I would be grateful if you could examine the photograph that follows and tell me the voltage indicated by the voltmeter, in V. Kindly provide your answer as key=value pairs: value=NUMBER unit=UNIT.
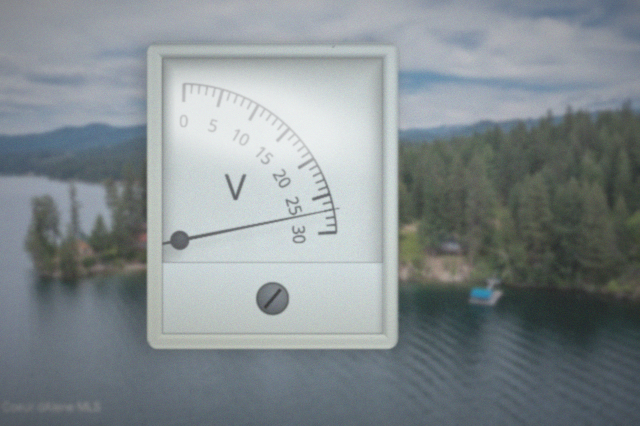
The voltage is value=27 unit=V
